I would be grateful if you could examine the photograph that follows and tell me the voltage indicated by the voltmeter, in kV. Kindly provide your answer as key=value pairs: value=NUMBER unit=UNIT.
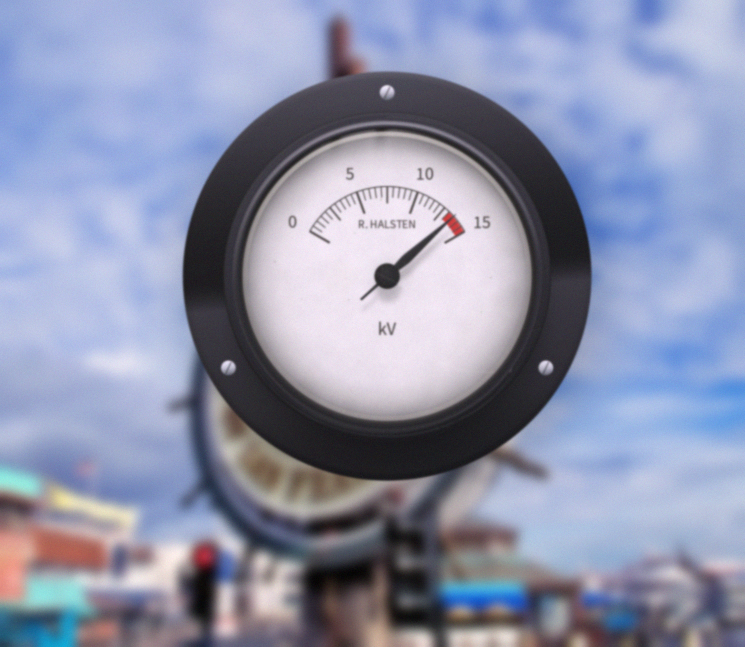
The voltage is value=13.5 unit=kV
